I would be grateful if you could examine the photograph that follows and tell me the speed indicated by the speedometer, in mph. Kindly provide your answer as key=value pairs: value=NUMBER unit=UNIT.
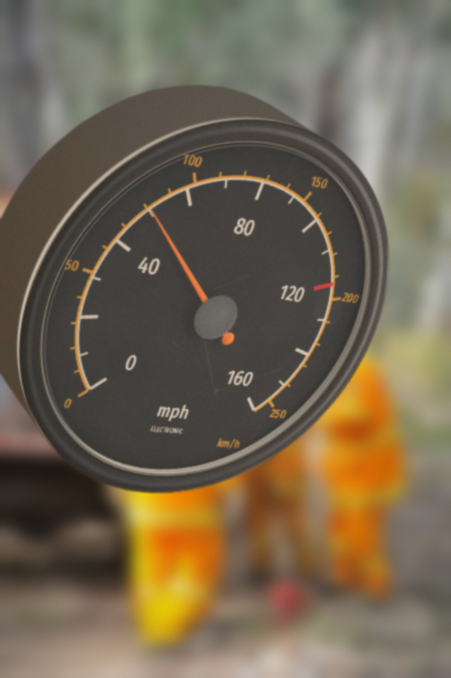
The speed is value=50 unit=mph
